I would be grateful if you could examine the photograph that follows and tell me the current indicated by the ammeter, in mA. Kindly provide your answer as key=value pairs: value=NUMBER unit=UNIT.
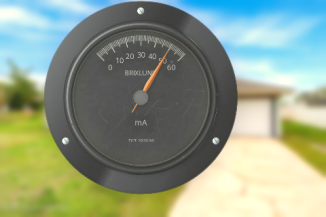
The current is value=50 unit=mA
